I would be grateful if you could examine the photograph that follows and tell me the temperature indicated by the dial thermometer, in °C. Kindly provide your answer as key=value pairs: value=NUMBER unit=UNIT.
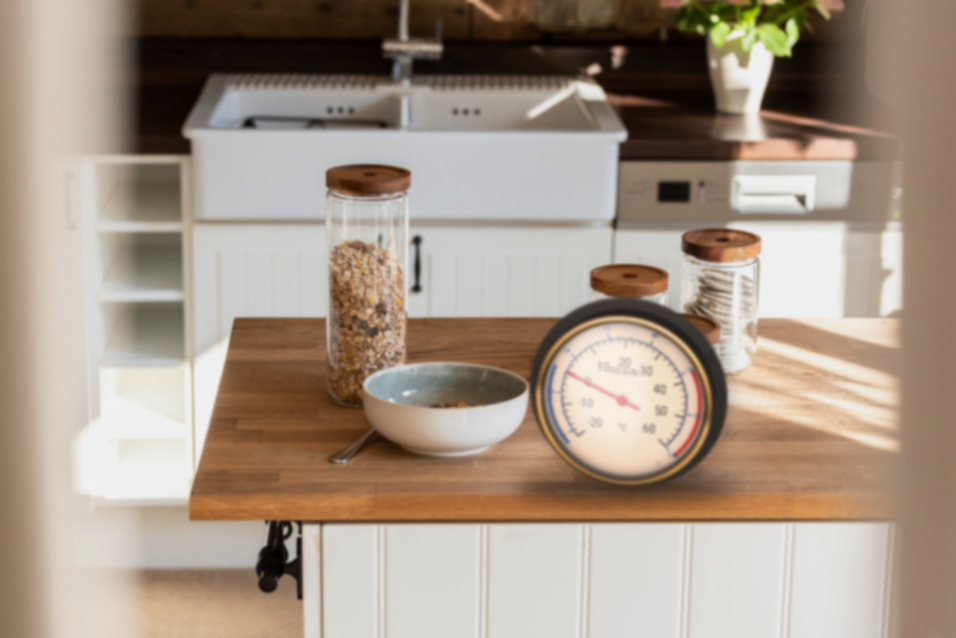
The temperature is value=0 unit=°C
